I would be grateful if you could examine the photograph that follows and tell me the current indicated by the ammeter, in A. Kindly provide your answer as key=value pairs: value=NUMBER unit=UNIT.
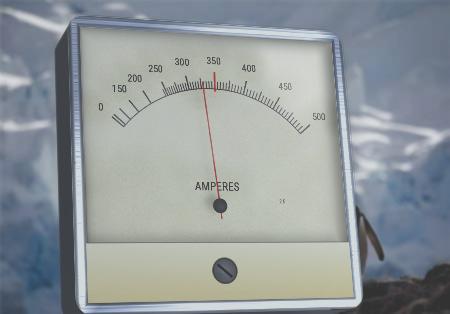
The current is value=325 unit=A
